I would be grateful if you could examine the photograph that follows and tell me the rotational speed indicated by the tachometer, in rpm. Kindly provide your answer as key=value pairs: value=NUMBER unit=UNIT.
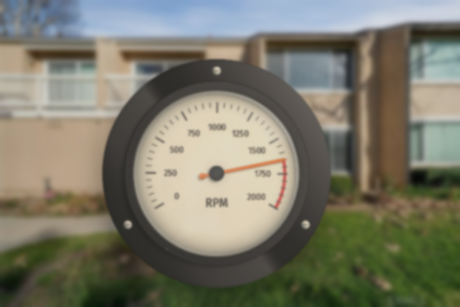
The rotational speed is value=1650 unit=rpm
